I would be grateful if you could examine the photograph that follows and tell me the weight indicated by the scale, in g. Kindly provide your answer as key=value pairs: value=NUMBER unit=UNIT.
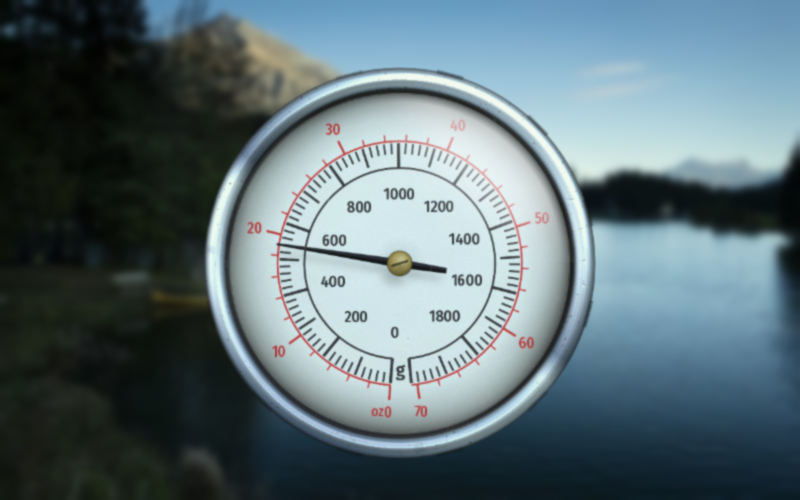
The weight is value=540 unit=g
